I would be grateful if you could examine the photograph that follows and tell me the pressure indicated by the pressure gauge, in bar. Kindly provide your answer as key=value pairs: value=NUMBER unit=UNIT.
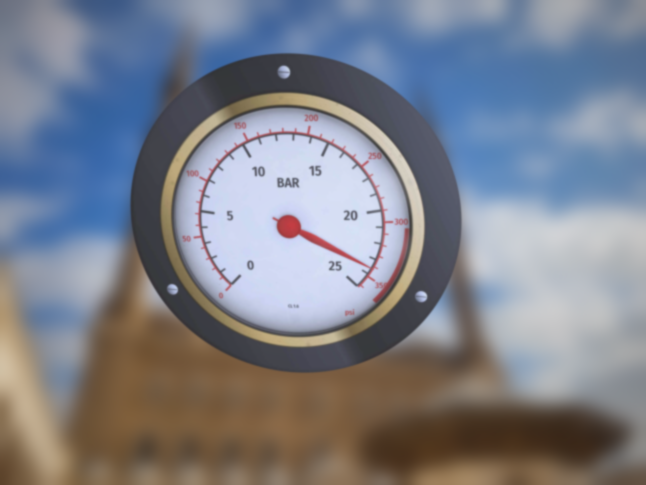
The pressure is value=23.5 unit=bar
